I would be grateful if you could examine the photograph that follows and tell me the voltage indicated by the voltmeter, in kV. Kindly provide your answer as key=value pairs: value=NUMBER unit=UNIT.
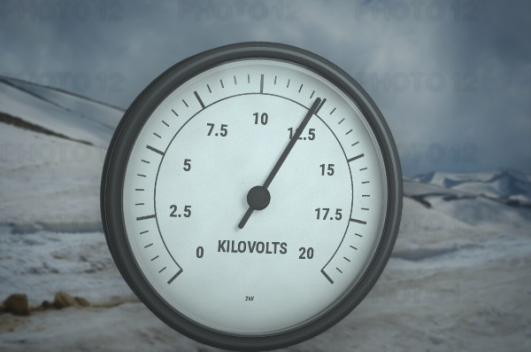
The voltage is value=12.25 unit=kV
